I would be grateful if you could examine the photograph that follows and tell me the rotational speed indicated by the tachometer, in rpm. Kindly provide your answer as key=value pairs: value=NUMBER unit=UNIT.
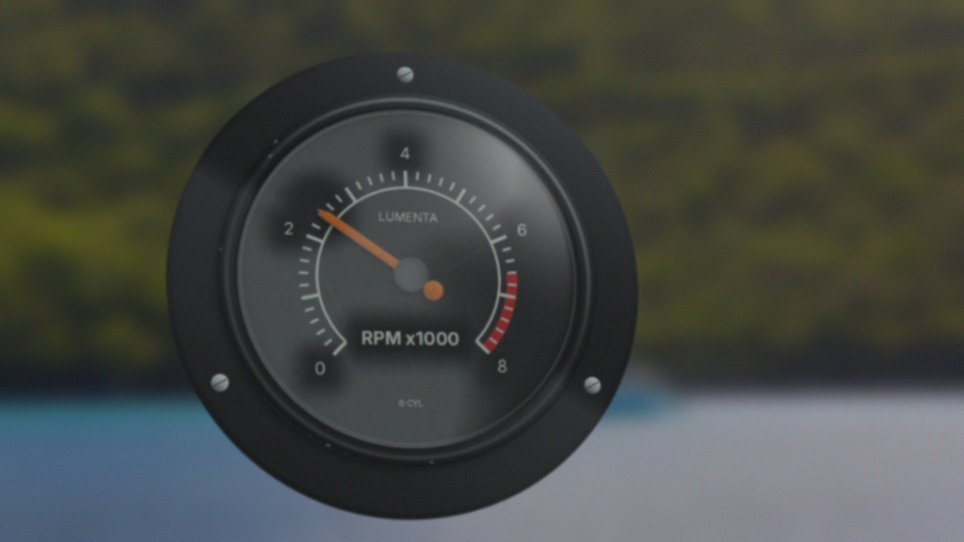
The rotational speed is value=2400 unit=rpm
